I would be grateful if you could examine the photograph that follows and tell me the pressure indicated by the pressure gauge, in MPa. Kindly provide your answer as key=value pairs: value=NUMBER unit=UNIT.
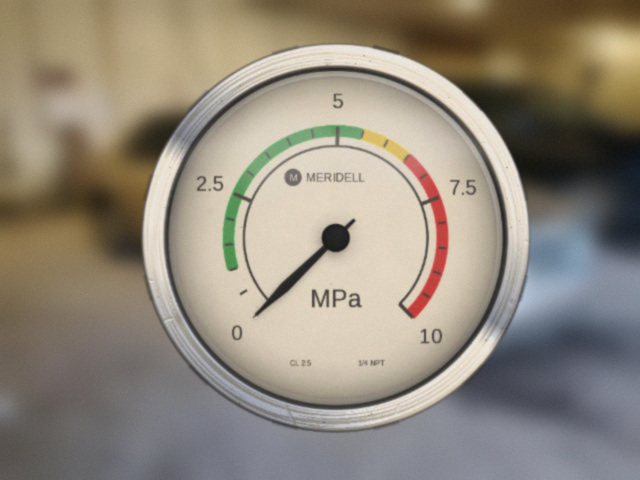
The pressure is value=0 unit=MPa
